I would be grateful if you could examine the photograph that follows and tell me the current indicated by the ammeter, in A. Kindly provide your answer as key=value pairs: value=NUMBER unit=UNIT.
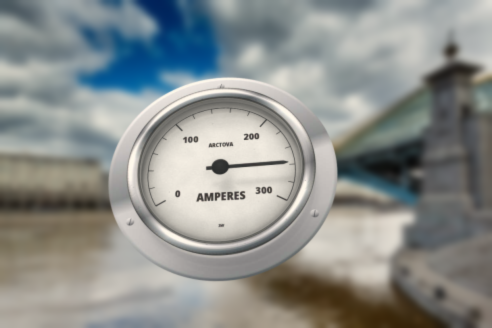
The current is value=260 unit=A
